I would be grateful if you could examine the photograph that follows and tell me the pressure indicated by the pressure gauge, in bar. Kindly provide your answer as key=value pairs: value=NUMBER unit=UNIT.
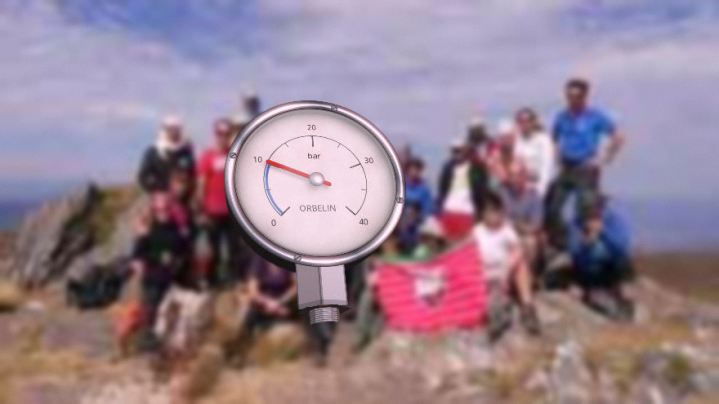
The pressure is value=10 unit=bar
